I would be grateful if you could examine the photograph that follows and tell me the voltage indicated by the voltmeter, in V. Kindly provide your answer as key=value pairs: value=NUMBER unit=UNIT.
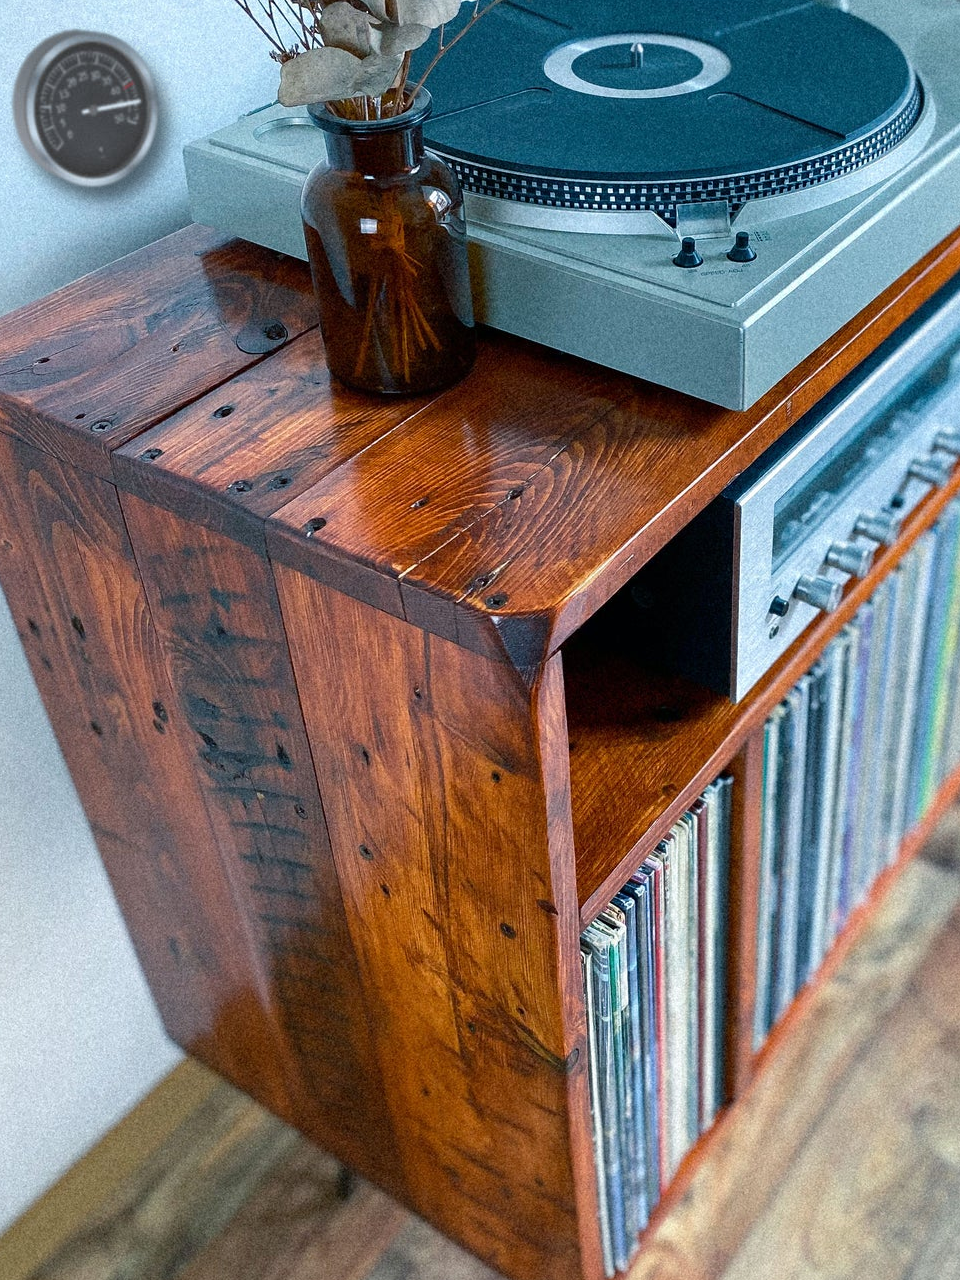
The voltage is value=45 unit=V
